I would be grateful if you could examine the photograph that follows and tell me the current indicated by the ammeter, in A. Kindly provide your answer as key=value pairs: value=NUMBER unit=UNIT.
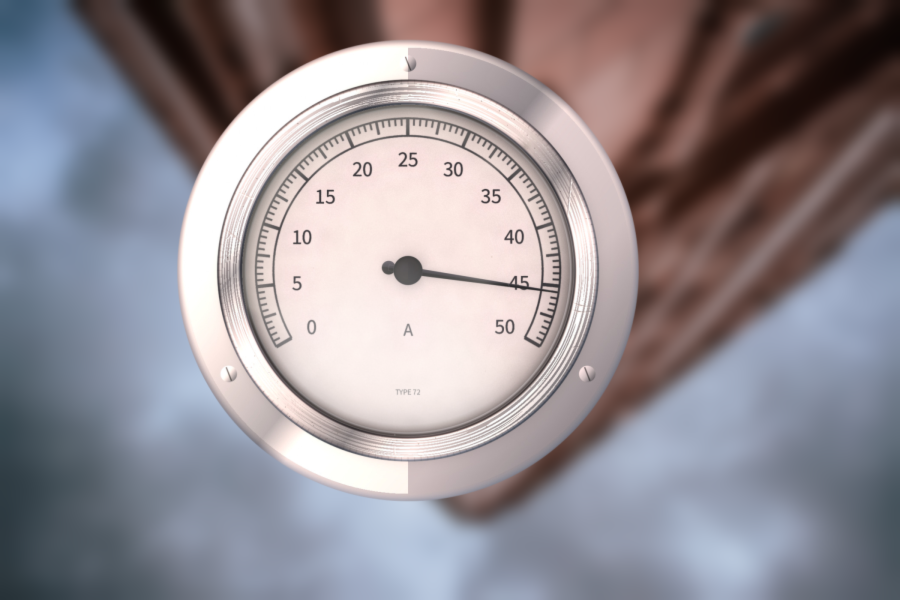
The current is value=45.5 unit=A
